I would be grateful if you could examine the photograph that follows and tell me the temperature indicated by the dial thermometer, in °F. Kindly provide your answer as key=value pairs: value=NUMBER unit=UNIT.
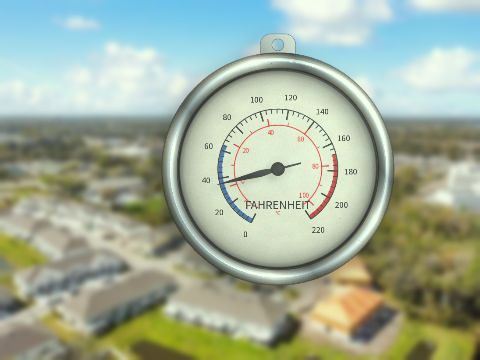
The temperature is value=36 unit=°F
